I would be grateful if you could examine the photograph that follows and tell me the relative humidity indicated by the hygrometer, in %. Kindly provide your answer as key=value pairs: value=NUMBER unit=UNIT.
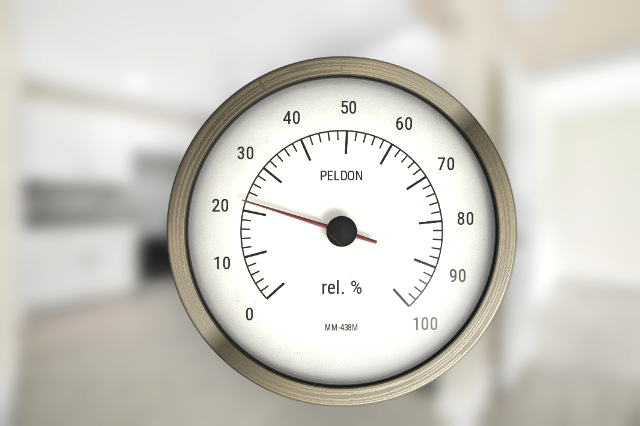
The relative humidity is value=22 unit=%
